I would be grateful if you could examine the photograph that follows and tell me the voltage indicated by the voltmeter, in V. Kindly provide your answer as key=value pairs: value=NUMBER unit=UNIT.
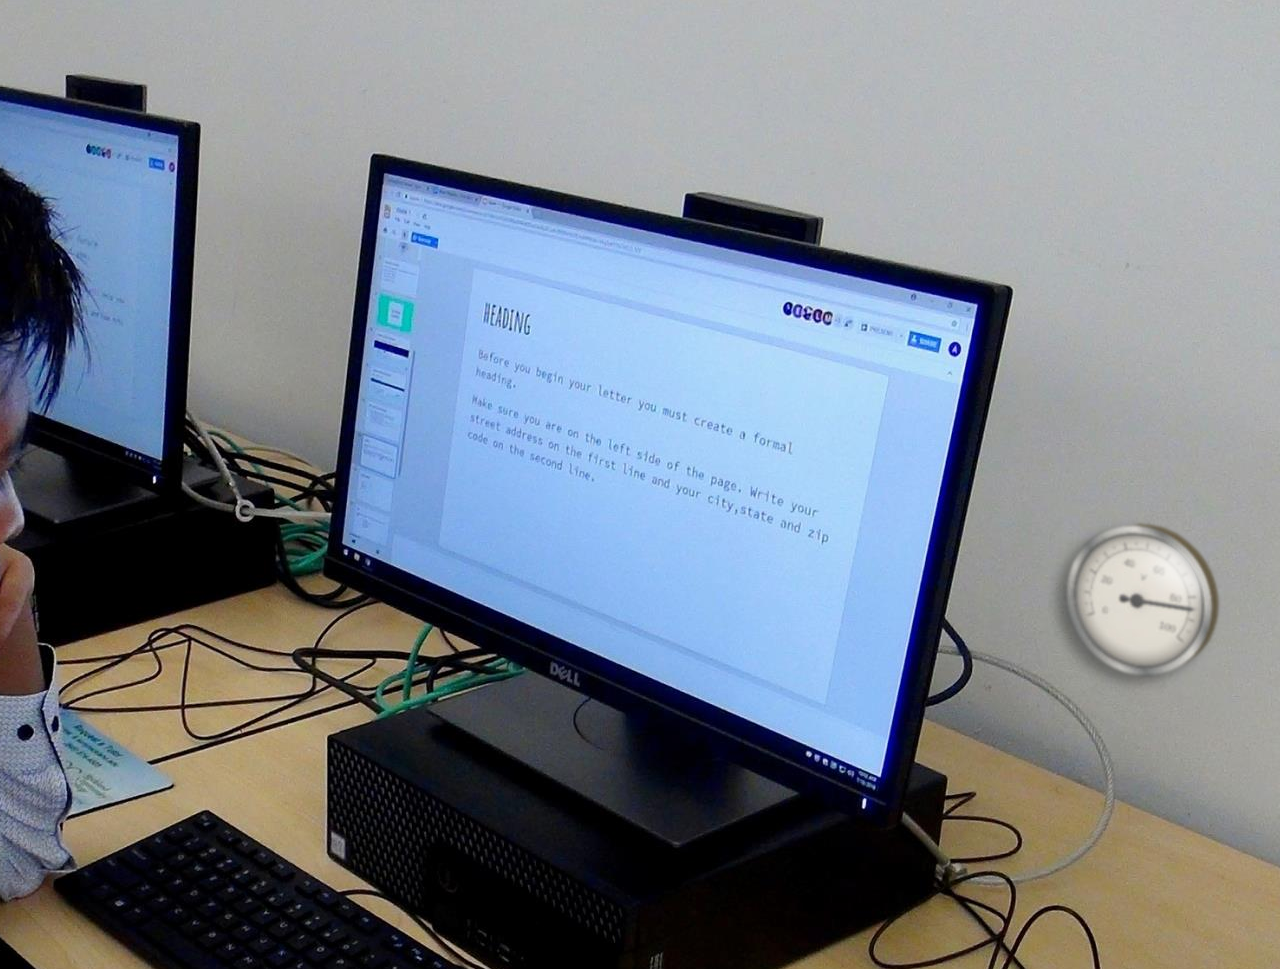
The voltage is value=85 unit=V
